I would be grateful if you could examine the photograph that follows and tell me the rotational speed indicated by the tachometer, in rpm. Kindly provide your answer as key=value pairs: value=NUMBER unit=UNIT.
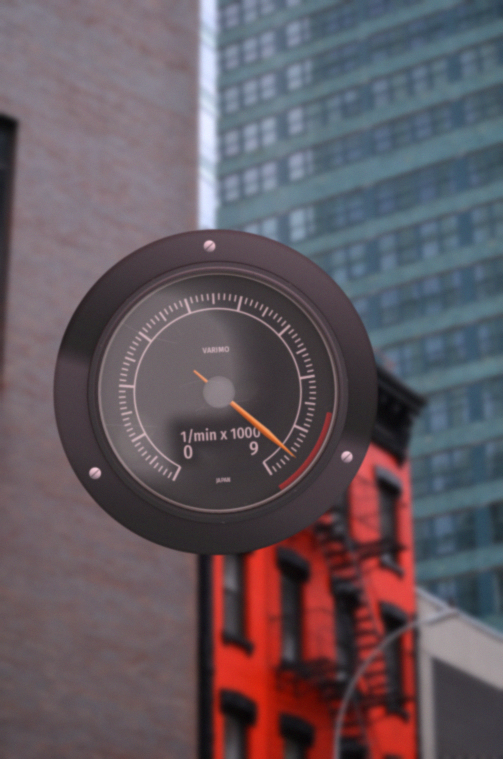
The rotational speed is value=8500 unit=rpm
